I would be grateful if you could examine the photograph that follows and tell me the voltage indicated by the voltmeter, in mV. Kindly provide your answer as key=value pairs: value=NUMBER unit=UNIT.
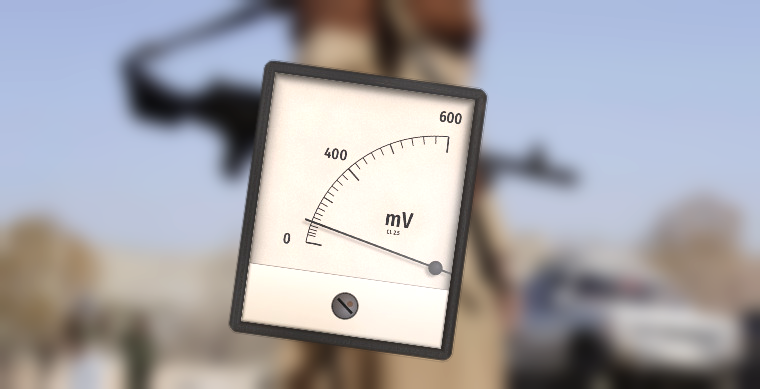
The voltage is value=200 unit=mV
